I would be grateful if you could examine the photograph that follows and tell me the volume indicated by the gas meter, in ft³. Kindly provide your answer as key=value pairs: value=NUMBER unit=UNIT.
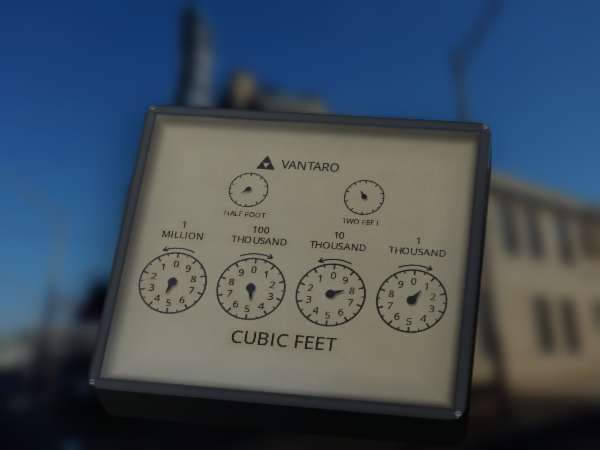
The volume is value=448100 unit=ft³
